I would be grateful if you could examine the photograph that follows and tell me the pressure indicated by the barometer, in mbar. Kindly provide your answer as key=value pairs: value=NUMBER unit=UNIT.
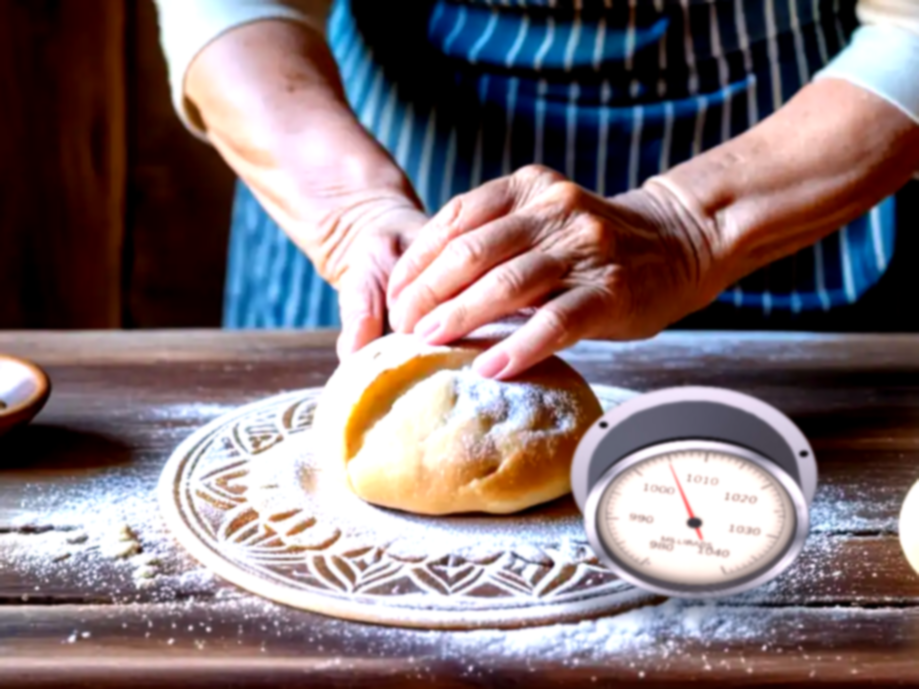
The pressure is value=1005 unit=mbar
